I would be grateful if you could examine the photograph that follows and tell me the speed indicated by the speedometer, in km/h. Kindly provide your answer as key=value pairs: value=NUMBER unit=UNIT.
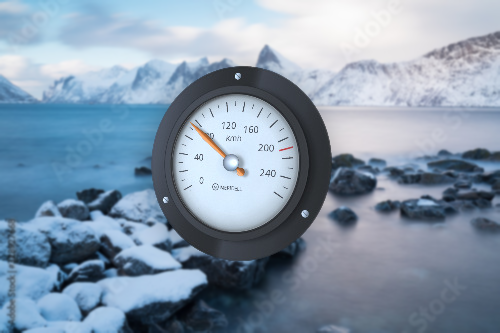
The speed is value=75 unit=km/h
